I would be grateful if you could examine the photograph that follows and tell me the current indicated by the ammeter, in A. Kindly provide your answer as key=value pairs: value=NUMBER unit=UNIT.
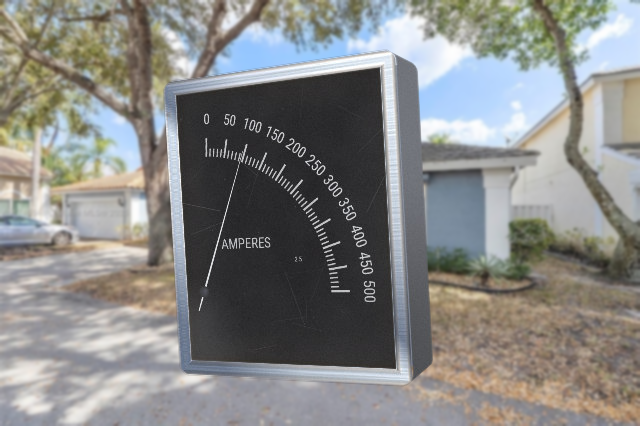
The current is value=100 unit=A
